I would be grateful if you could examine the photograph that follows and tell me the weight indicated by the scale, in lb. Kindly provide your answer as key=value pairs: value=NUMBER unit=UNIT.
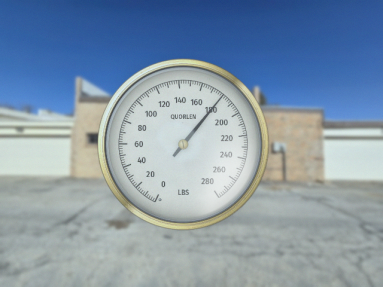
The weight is value=180 unit=lb
